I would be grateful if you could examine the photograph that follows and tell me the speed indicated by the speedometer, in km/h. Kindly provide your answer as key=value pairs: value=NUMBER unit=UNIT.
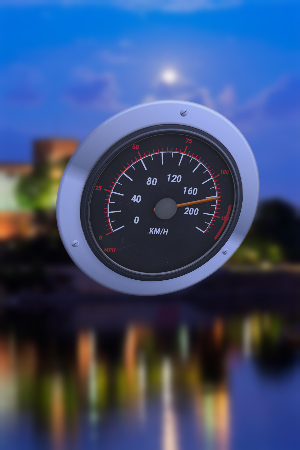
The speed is value=180 unit=km/h
